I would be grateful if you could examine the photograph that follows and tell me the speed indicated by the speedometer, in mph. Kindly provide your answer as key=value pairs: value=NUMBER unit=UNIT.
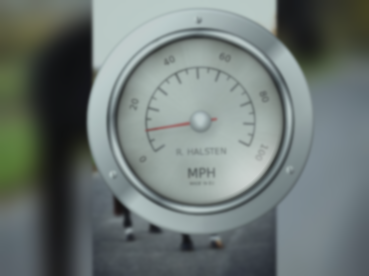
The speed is value=10 unit=mph
